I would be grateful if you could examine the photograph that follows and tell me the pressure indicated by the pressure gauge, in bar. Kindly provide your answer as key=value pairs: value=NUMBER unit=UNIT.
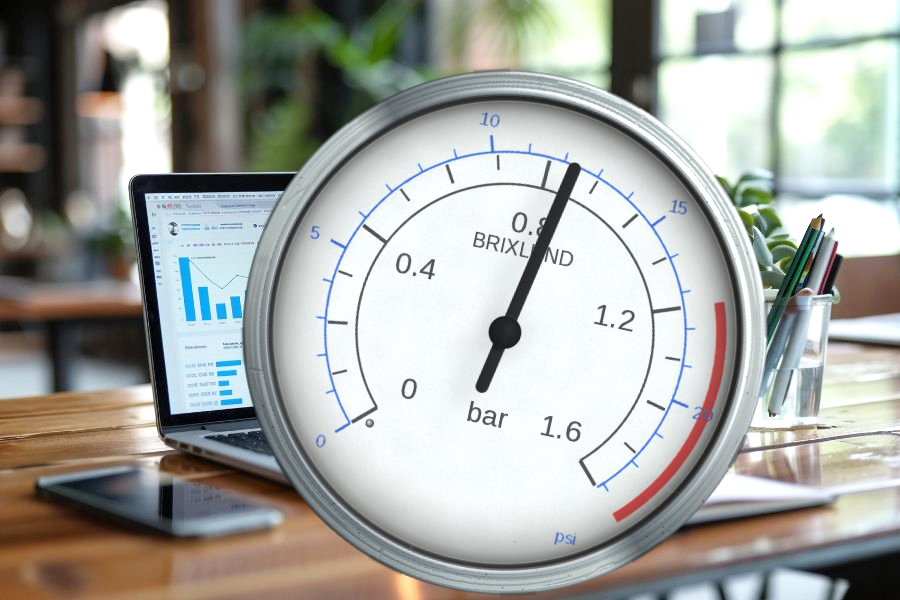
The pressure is value=0.85 unit=bar
